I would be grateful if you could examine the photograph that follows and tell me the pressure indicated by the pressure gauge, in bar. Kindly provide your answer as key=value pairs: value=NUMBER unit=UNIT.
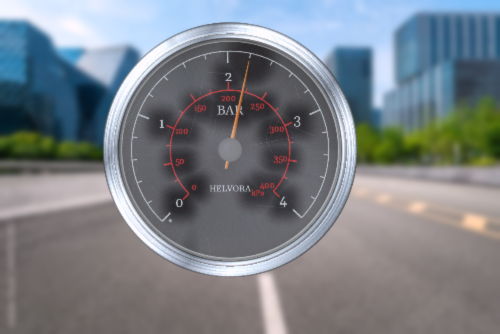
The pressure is value=2.2 unit=bar
